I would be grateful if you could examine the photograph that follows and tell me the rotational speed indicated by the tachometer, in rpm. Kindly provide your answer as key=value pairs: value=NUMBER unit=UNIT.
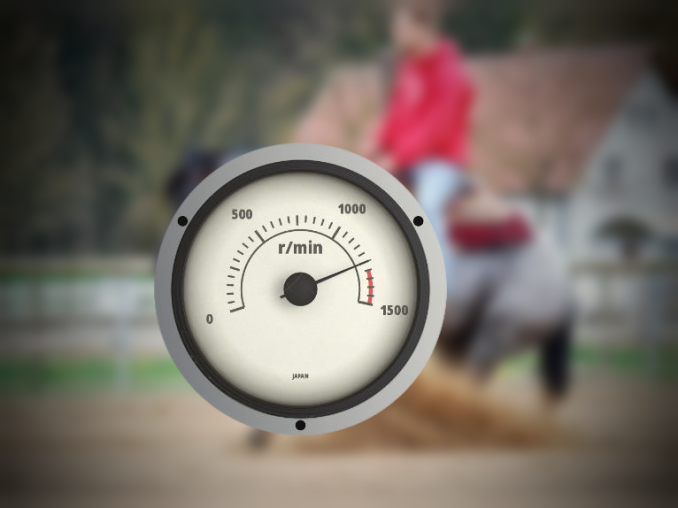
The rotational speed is value=1250 unit=rpm
